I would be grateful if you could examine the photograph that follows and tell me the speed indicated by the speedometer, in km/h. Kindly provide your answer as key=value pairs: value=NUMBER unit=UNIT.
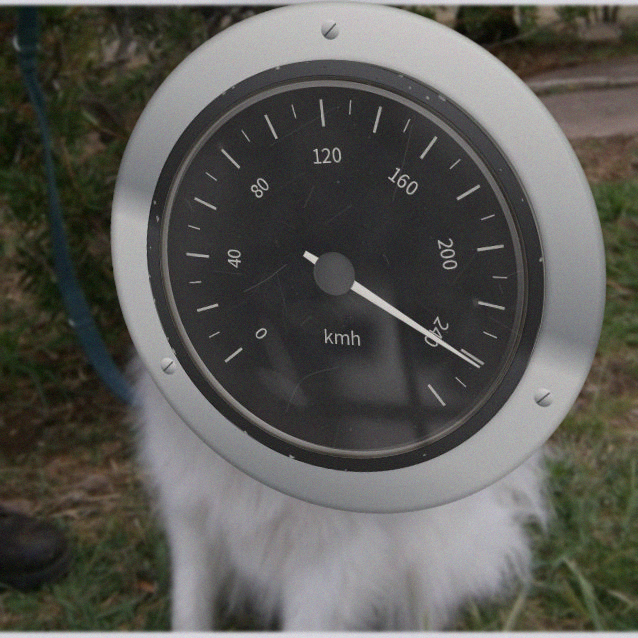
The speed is value=240 unit=km/h
